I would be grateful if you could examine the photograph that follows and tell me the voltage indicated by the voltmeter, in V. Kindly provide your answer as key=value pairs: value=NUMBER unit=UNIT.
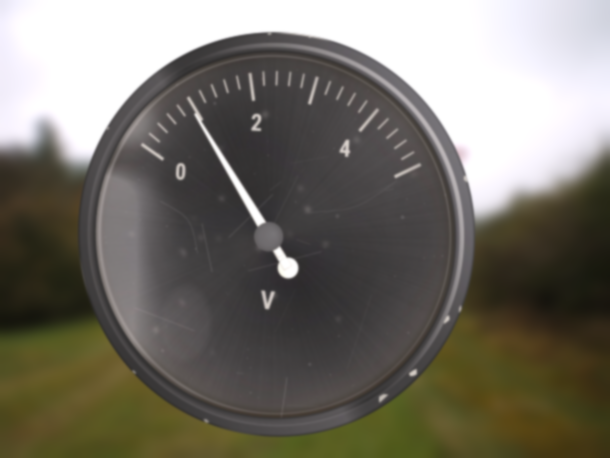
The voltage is value=1 unit=V
